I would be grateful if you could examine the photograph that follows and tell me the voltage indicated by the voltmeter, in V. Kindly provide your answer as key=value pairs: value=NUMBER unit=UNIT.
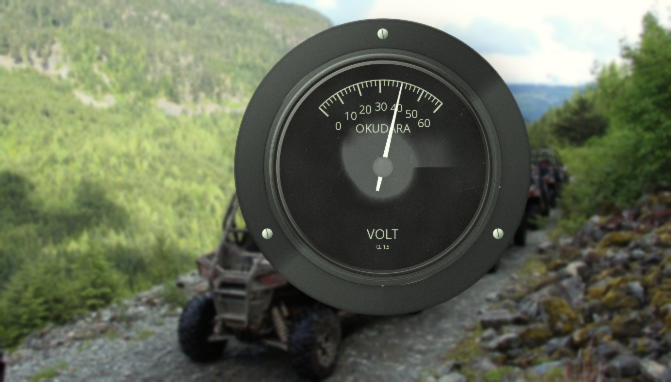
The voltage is value=40 unit=V
